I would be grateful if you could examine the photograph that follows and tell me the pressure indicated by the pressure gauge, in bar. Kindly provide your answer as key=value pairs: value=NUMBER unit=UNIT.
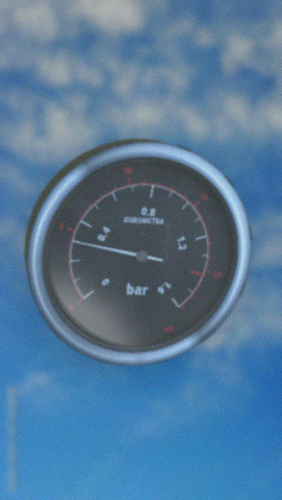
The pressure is value=0.3 unit=bar
